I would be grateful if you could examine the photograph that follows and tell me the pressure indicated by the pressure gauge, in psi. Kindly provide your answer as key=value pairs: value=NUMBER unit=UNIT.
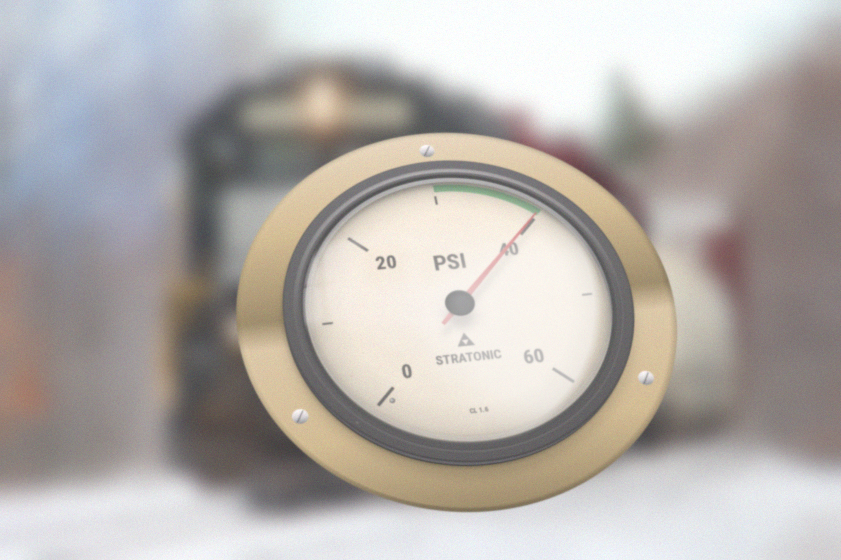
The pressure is value=40 unit=psi
